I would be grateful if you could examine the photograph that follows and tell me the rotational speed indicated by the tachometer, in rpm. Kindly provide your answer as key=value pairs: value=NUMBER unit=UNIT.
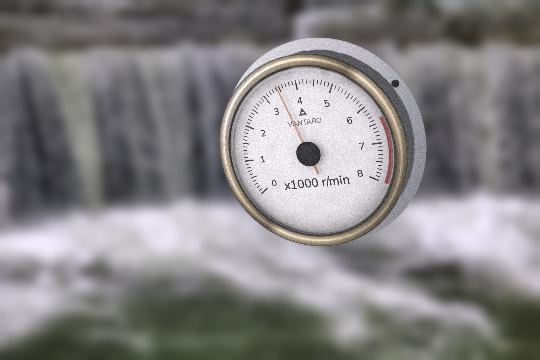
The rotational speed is value=3500 unit=rpm
